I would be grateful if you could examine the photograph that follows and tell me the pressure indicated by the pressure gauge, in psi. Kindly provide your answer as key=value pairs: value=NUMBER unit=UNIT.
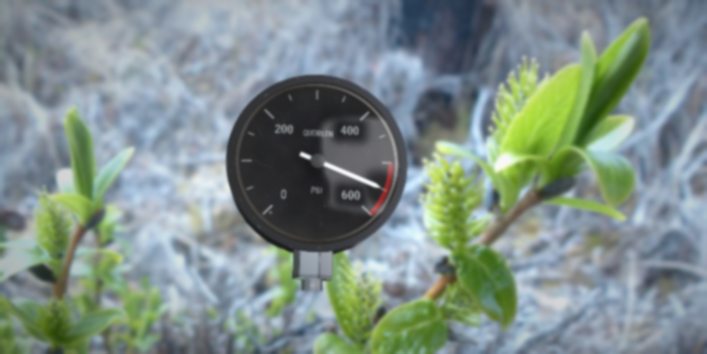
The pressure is value=550 unit=psi
